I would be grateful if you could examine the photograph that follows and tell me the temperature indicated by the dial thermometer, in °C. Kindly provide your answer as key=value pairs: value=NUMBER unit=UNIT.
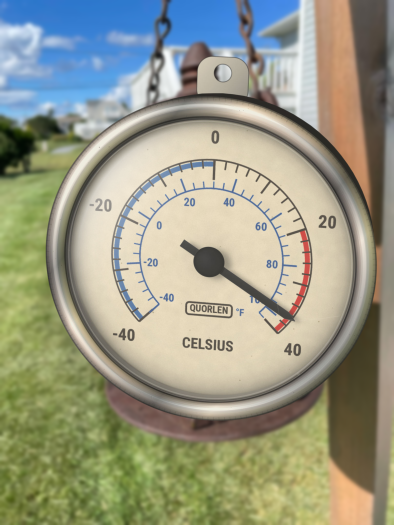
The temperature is value=36 unit=°C
